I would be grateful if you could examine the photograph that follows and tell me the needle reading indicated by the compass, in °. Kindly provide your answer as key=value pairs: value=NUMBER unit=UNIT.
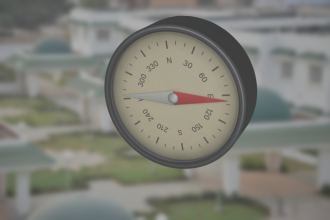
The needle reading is value=95 unit=°
